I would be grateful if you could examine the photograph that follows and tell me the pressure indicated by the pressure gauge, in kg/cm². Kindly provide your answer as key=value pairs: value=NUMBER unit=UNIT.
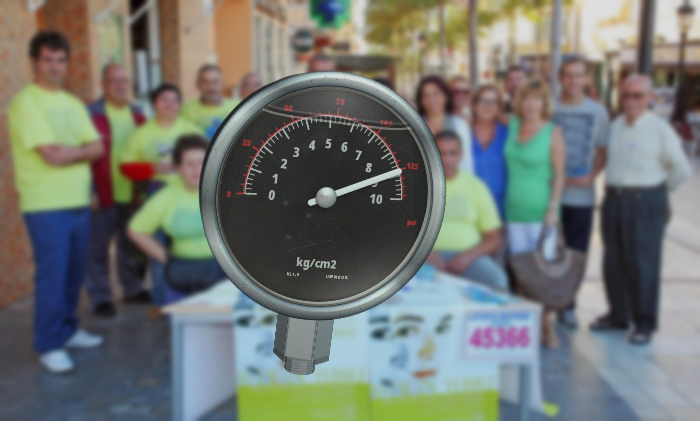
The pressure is value=8.8 unit=kg/cm²
